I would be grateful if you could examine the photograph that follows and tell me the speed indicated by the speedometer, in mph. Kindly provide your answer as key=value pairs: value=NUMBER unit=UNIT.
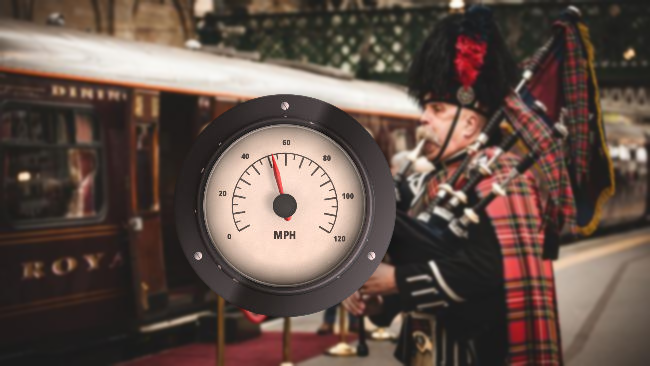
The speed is value=52.5 unit=mph
